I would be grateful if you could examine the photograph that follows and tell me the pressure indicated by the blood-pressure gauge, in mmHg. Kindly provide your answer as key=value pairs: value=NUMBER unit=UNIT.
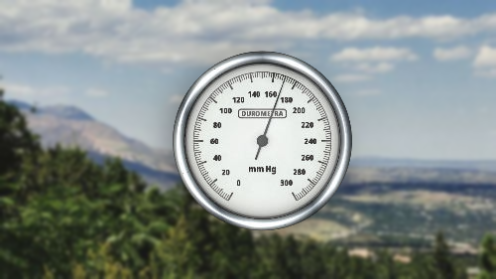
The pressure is value=170 unit=mmHg
